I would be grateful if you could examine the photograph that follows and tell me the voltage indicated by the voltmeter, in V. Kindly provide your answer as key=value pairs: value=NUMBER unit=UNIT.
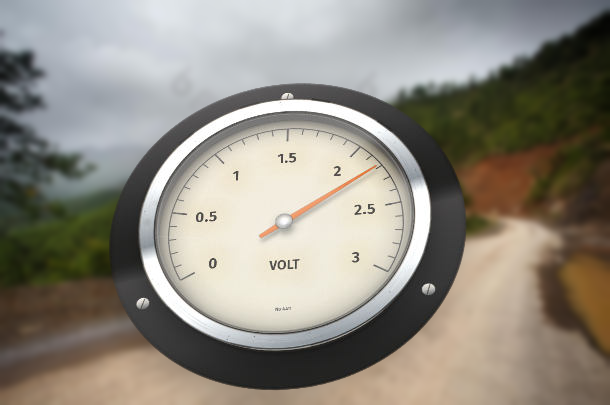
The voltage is value=2.2 unit=V
